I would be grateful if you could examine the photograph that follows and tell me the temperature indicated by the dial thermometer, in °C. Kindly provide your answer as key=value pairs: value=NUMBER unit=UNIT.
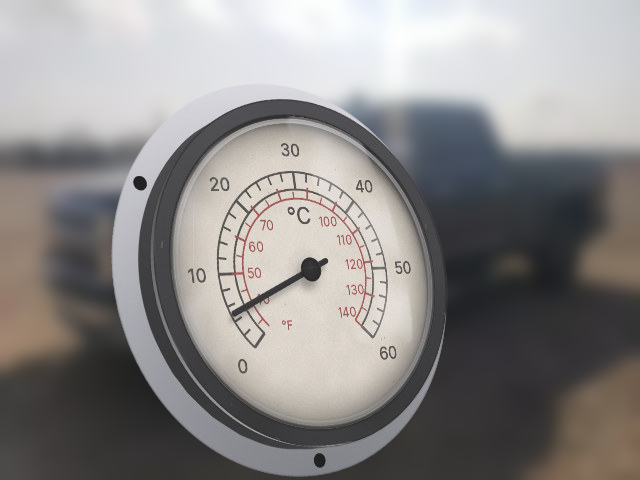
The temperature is value=5 unit=°C
